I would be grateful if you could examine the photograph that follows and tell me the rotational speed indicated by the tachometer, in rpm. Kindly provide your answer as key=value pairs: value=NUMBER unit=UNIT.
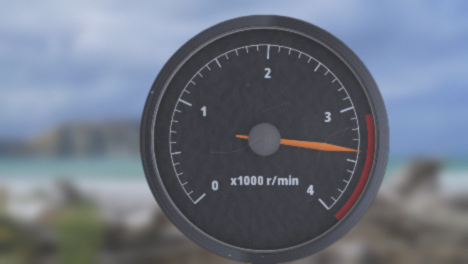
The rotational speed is value=3400 unit=rpm
